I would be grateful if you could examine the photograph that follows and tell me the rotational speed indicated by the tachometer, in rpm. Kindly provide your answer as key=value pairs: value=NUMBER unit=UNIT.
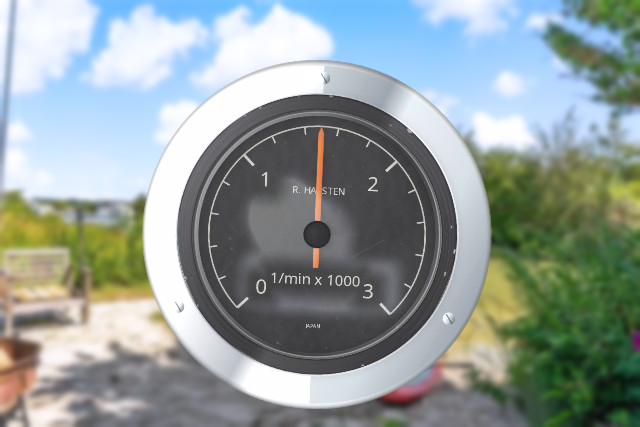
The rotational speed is value=1500 unit=rpm
